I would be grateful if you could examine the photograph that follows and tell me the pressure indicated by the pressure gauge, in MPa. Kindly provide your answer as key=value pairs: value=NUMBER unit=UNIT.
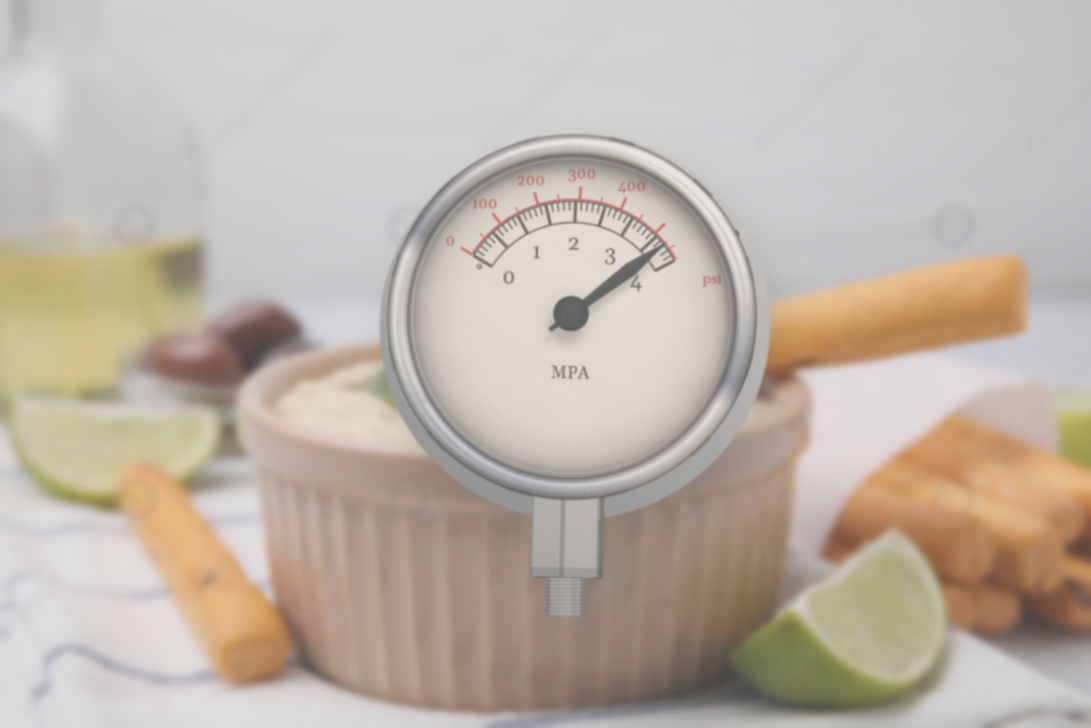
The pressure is value=3.7 unit=MPa
